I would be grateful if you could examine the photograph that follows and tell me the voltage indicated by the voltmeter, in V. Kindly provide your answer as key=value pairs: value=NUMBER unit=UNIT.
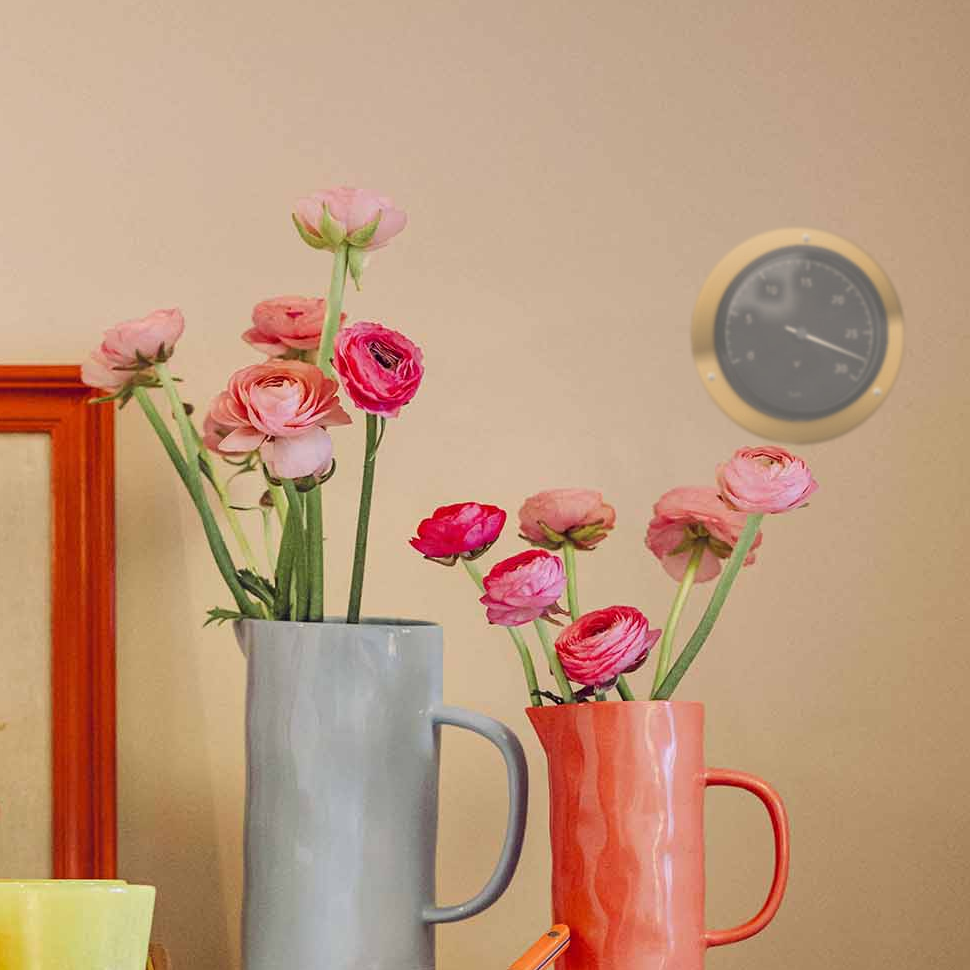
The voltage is value=28 unit=V
